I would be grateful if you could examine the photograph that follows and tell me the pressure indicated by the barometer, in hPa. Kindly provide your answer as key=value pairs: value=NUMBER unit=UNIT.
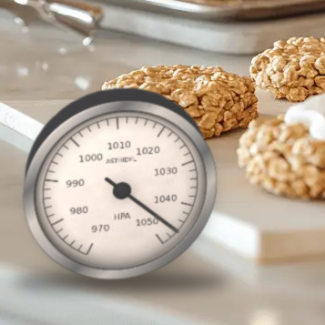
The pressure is value=1046 unit=hPa
